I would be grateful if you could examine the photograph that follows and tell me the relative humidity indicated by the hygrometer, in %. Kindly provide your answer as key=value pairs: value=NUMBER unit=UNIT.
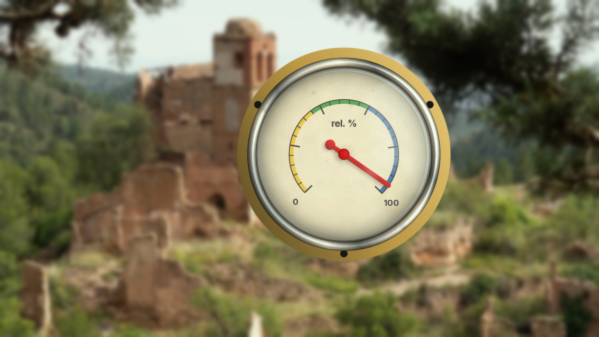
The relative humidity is value=96 unit=%
